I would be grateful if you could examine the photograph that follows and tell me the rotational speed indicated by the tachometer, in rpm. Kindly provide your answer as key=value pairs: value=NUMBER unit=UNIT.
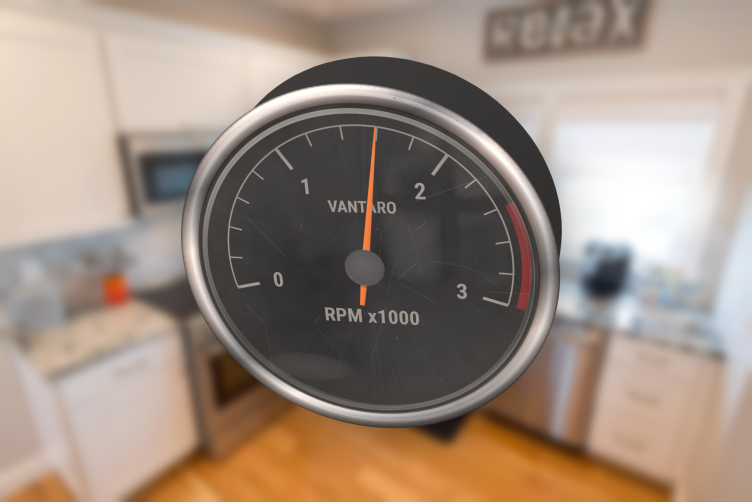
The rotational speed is value=1600 unit=rpm
